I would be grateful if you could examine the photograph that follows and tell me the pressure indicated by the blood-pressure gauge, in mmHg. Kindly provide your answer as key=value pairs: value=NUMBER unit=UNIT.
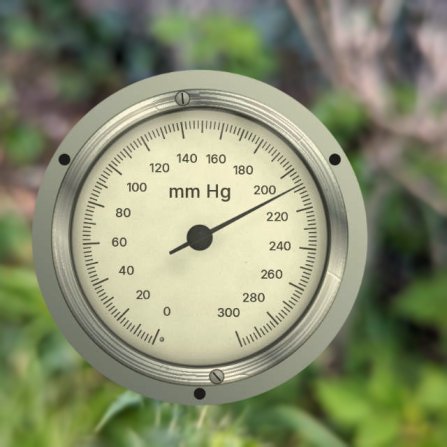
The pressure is value=208 unit=mmHg
